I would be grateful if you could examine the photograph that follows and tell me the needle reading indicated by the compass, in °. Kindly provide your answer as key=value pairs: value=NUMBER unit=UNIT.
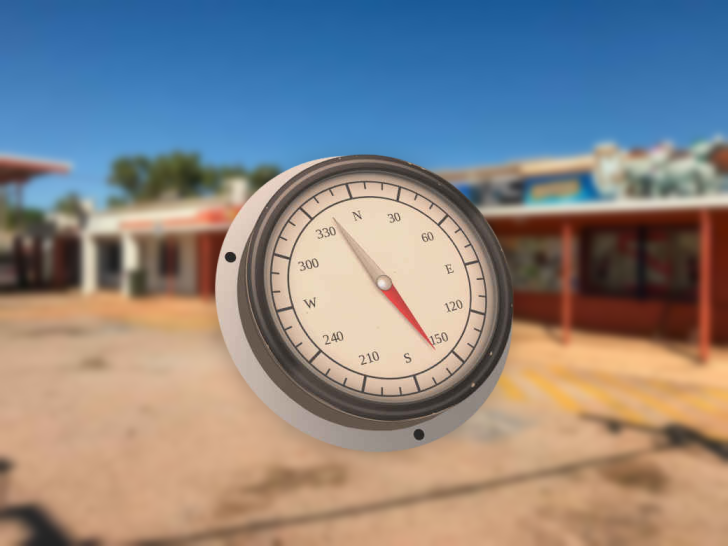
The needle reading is value=160 unit=°
